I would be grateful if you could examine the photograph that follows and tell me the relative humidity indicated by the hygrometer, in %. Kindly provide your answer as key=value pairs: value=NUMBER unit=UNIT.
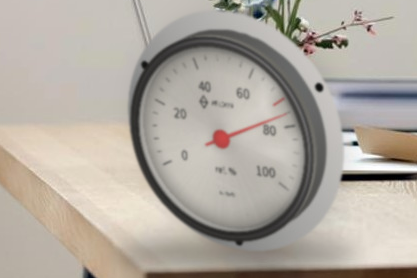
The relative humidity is value=76 unit=%
